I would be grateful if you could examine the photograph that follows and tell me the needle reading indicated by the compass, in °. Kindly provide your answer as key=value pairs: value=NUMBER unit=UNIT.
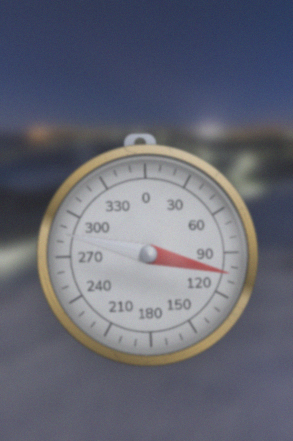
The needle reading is value=105 unit=°
